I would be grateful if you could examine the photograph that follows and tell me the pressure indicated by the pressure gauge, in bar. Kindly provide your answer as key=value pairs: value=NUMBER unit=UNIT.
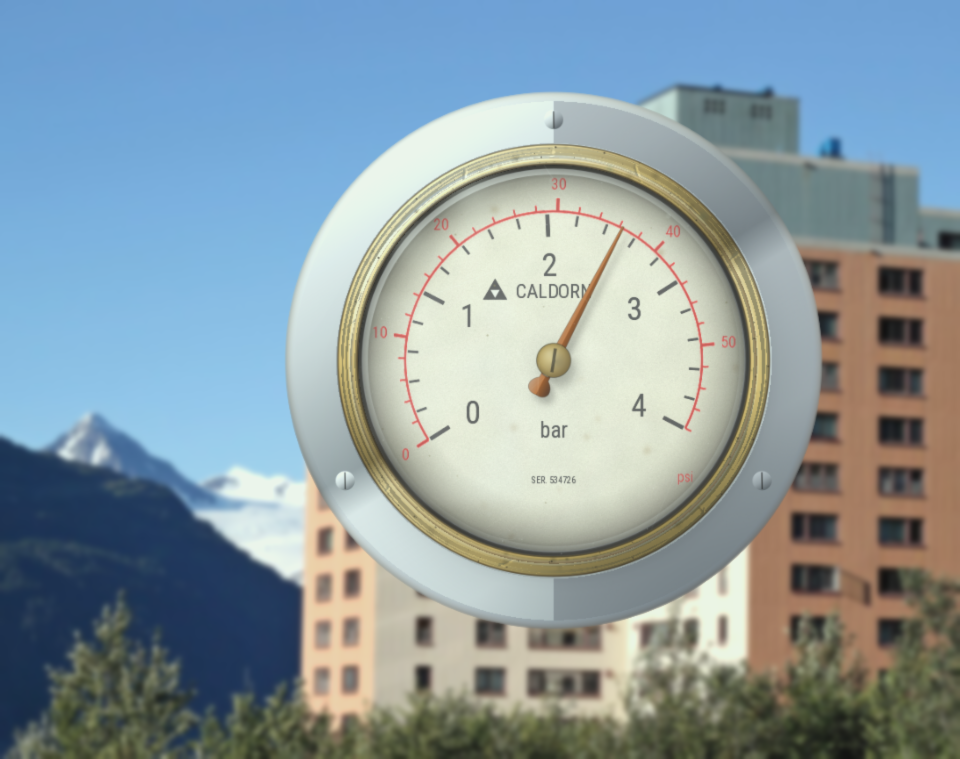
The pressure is value=2.5 unit=bar
